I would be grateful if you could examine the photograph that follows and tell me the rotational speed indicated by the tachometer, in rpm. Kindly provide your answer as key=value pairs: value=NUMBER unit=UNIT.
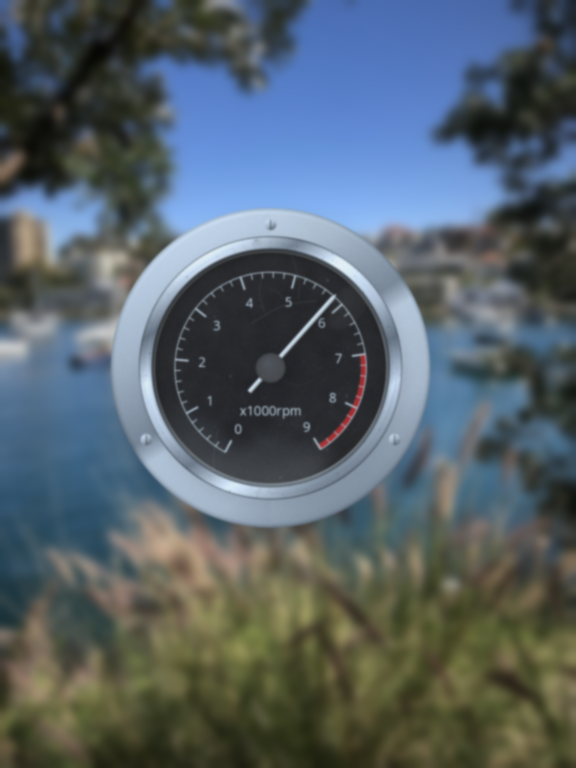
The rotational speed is value=5800 unit=rpm
